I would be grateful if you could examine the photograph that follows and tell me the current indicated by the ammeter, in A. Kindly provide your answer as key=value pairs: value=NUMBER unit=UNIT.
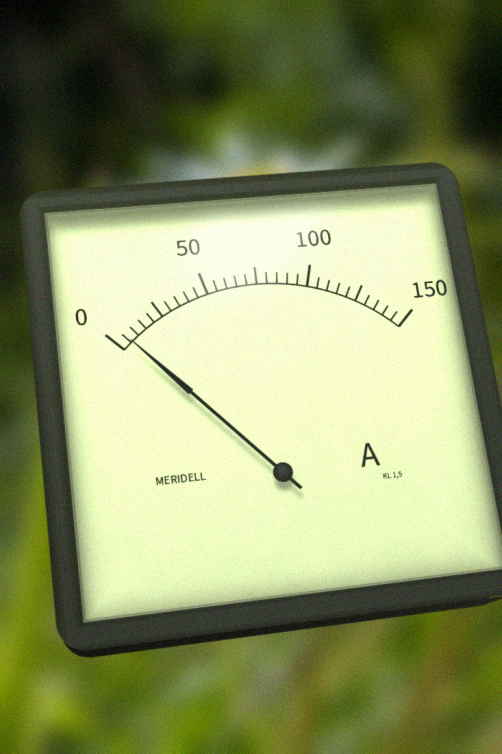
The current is value=5 unit=A
